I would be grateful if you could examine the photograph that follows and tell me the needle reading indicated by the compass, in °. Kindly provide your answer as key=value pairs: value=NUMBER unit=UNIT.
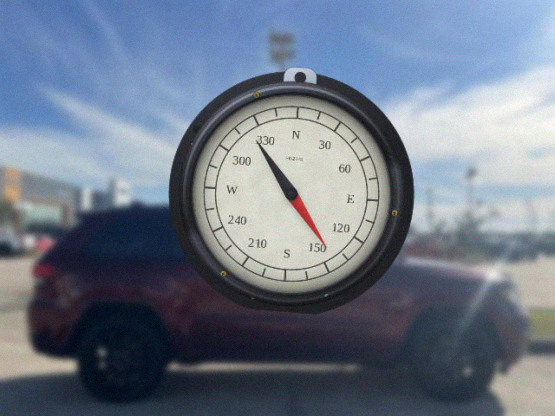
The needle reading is value=142.5 unit=°
